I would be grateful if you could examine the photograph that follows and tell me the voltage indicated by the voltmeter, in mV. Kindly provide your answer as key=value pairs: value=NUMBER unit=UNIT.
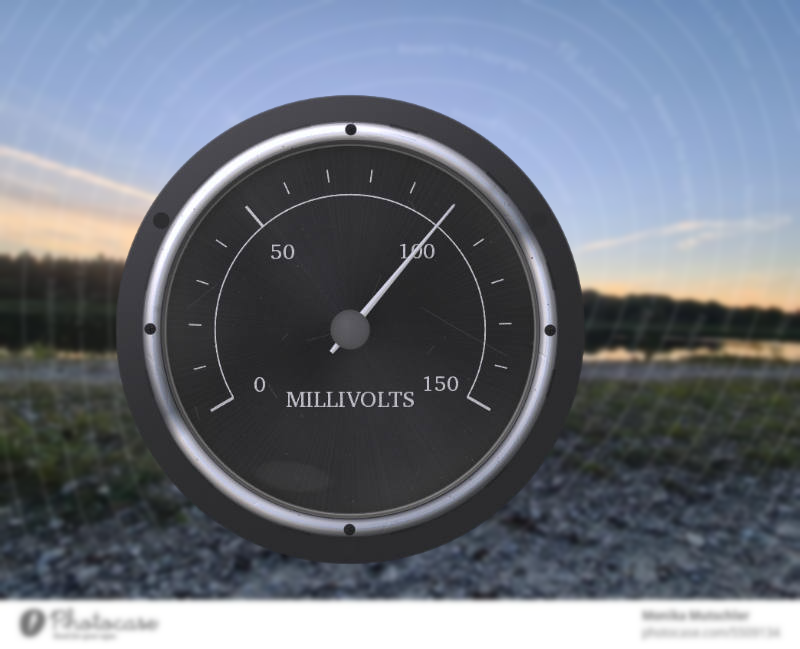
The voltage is value=100 unit=mV
